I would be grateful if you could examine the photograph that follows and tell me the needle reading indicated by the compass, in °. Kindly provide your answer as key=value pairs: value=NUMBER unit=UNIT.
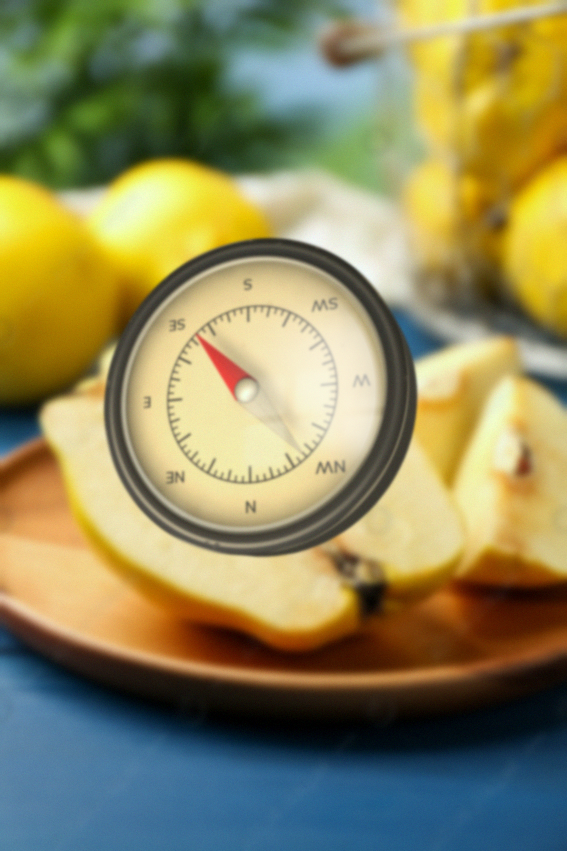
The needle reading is value=140 unit=°
